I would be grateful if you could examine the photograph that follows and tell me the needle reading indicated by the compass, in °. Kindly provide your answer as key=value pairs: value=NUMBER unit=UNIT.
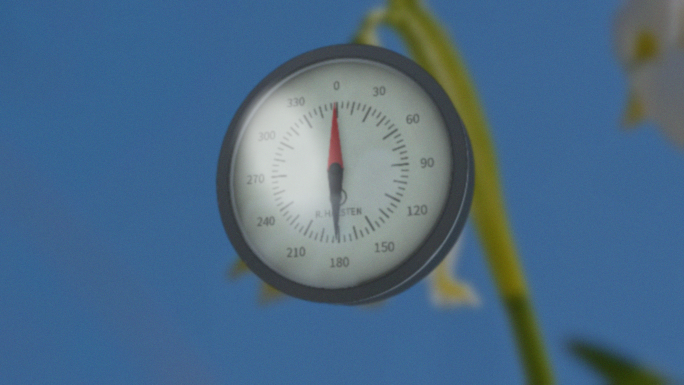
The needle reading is value=0 unit=°
